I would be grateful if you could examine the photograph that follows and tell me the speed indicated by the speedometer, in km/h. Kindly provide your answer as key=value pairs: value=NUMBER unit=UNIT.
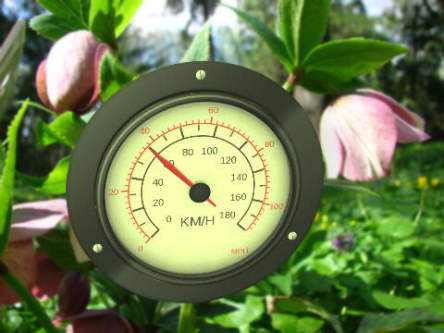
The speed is value=60 unit=km/h
